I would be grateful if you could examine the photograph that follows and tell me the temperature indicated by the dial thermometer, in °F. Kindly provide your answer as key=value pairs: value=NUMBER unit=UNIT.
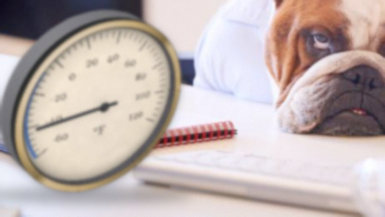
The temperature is value=-40 unit=°F
